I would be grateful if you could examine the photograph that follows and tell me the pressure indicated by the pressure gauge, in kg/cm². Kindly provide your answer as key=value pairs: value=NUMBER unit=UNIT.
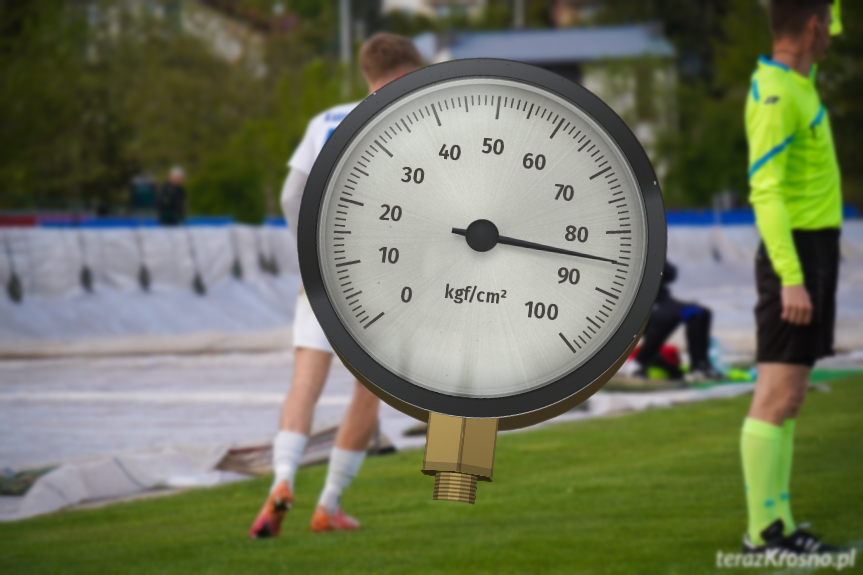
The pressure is value=85 unit=kg/cm²
